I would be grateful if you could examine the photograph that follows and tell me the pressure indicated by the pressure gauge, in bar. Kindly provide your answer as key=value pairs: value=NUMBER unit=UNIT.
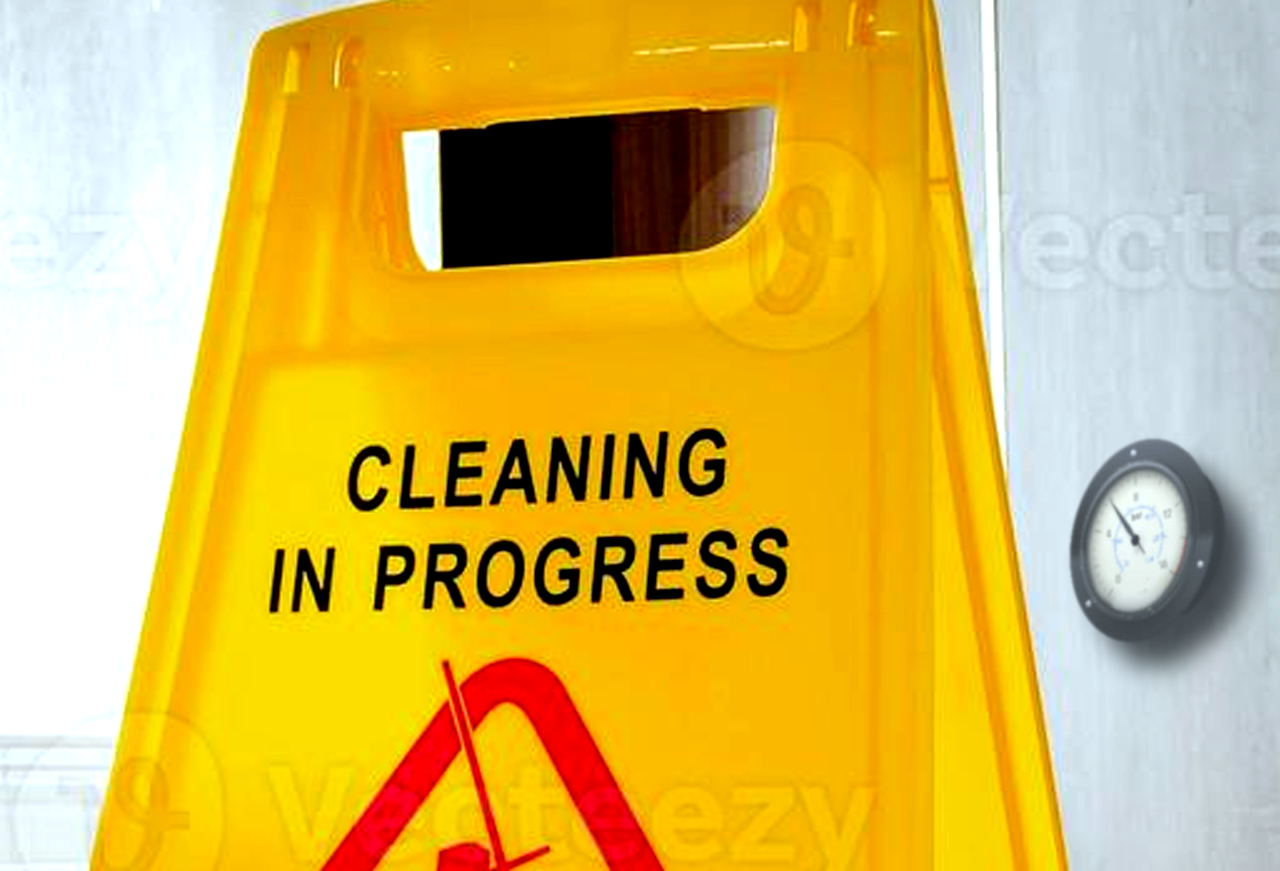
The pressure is value=6 unit=bar
